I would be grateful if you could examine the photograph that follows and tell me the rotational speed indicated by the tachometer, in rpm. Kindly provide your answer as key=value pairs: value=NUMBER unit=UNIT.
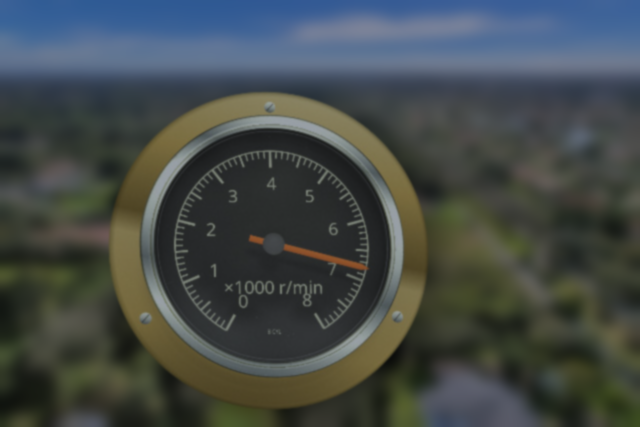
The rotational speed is value=6800 unit=rpm
